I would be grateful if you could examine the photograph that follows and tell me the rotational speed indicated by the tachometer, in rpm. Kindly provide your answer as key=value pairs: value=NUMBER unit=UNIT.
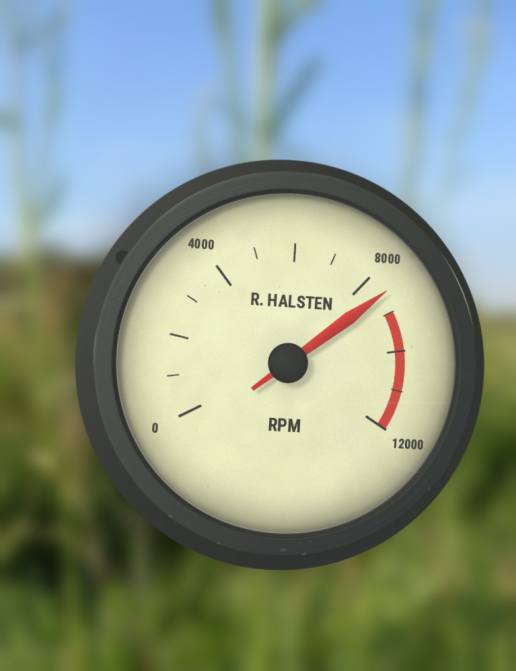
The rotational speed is value=8500 unit=rpm
